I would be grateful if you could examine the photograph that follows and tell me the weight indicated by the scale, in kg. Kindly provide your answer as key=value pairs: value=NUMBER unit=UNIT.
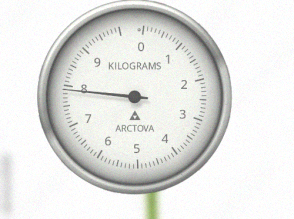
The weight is value=7.9 unit=kg
